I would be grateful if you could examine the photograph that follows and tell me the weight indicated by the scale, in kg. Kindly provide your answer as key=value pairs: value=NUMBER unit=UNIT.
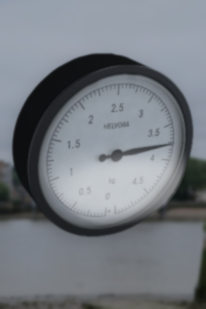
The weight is value=3.75 unit=kg
